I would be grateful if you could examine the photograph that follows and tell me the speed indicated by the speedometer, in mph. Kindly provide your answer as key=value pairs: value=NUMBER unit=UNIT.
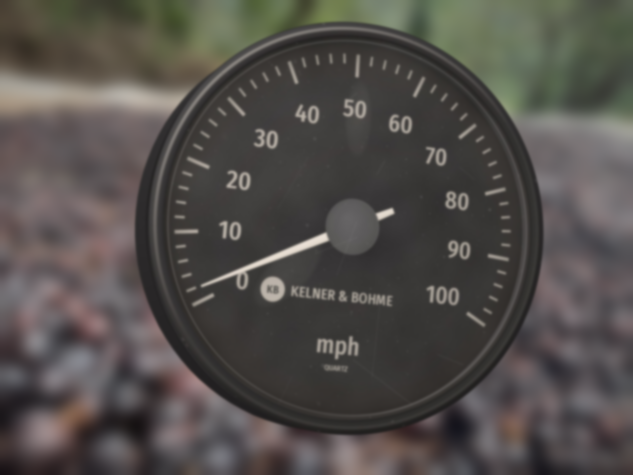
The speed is value=2 unit=mph
